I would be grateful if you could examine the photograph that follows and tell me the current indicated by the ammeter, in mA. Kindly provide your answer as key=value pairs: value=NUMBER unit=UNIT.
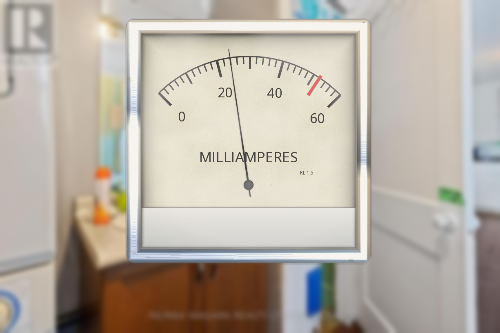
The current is value=24 unit=mA
